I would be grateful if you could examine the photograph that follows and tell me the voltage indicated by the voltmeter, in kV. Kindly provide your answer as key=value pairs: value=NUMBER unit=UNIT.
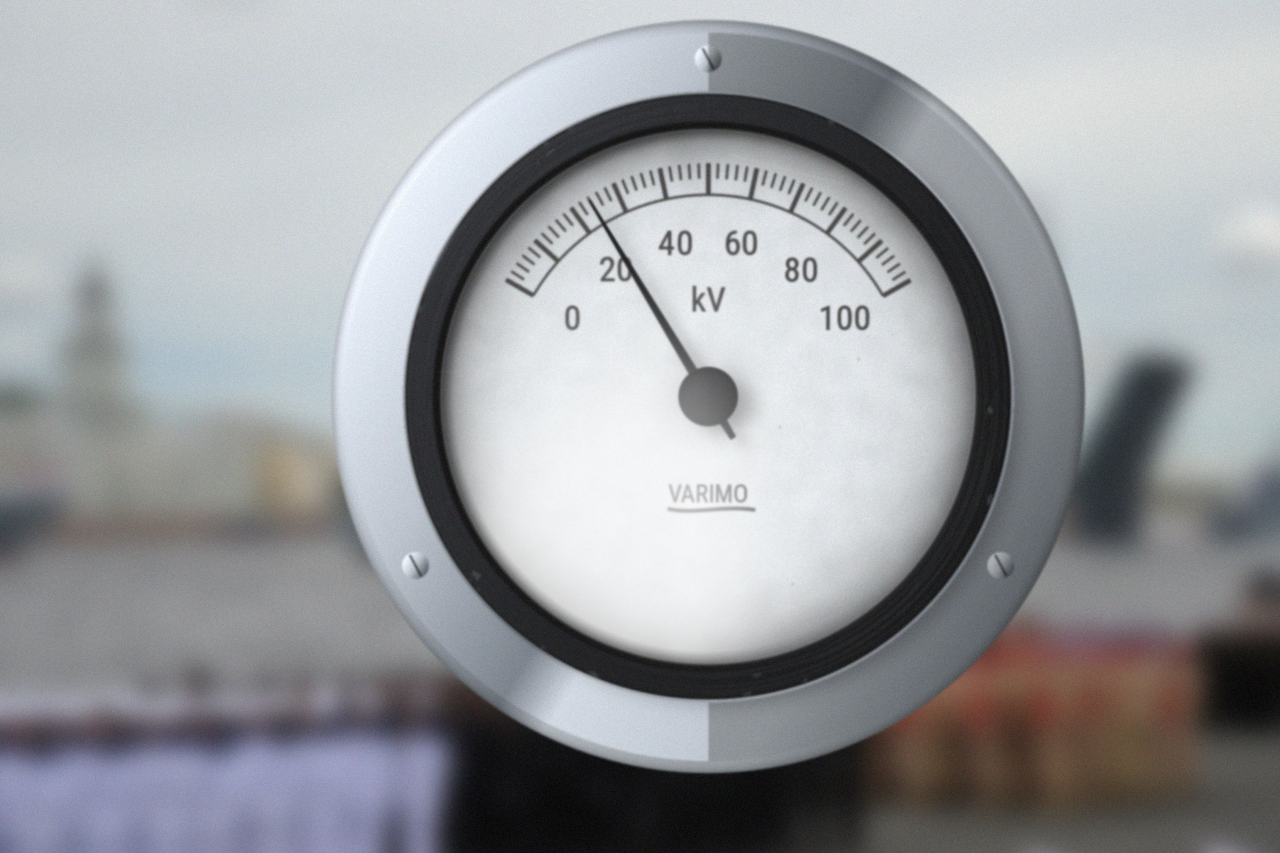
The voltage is value=24 unit=kV
